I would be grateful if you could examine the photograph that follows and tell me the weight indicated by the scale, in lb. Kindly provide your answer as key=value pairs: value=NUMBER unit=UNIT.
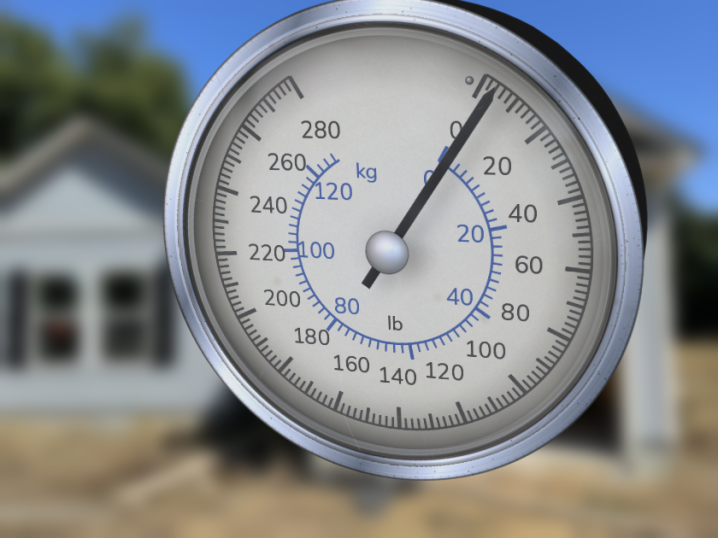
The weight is value=4 unit=lb
